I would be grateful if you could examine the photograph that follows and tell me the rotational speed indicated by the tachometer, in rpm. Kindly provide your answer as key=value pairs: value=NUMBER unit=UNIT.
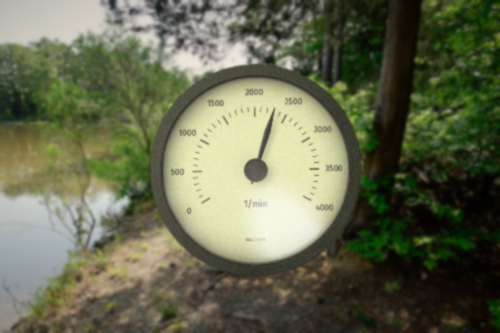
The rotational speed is value=2300 unit=rpm
